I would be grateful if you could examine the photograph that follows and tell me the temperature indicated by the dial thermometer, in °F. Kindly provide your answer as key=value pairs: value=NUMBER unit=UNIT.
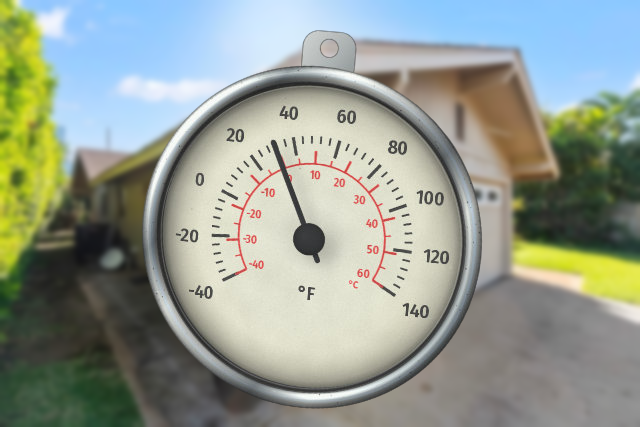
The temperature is value=32 unit=°F
